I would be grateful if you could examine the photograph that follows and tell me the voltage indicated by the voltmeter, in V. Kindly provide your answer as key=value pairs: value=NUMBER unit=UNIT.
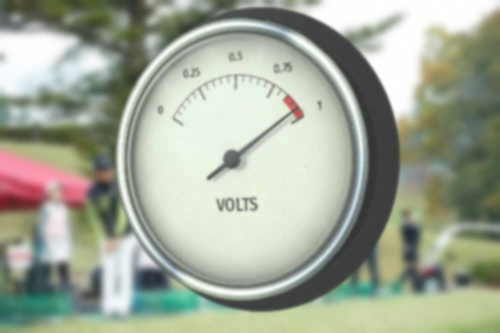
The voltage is value=0.95 unit=V
